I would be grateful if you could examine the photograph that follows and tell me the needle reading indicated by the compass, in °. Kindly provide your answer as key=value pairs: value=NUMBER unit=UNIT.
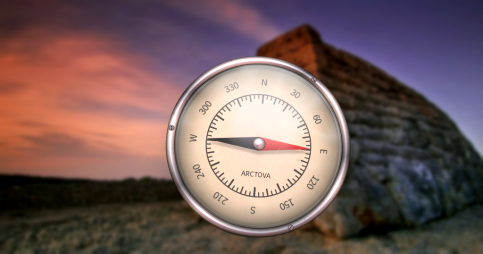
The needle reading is value=90 unit=°
